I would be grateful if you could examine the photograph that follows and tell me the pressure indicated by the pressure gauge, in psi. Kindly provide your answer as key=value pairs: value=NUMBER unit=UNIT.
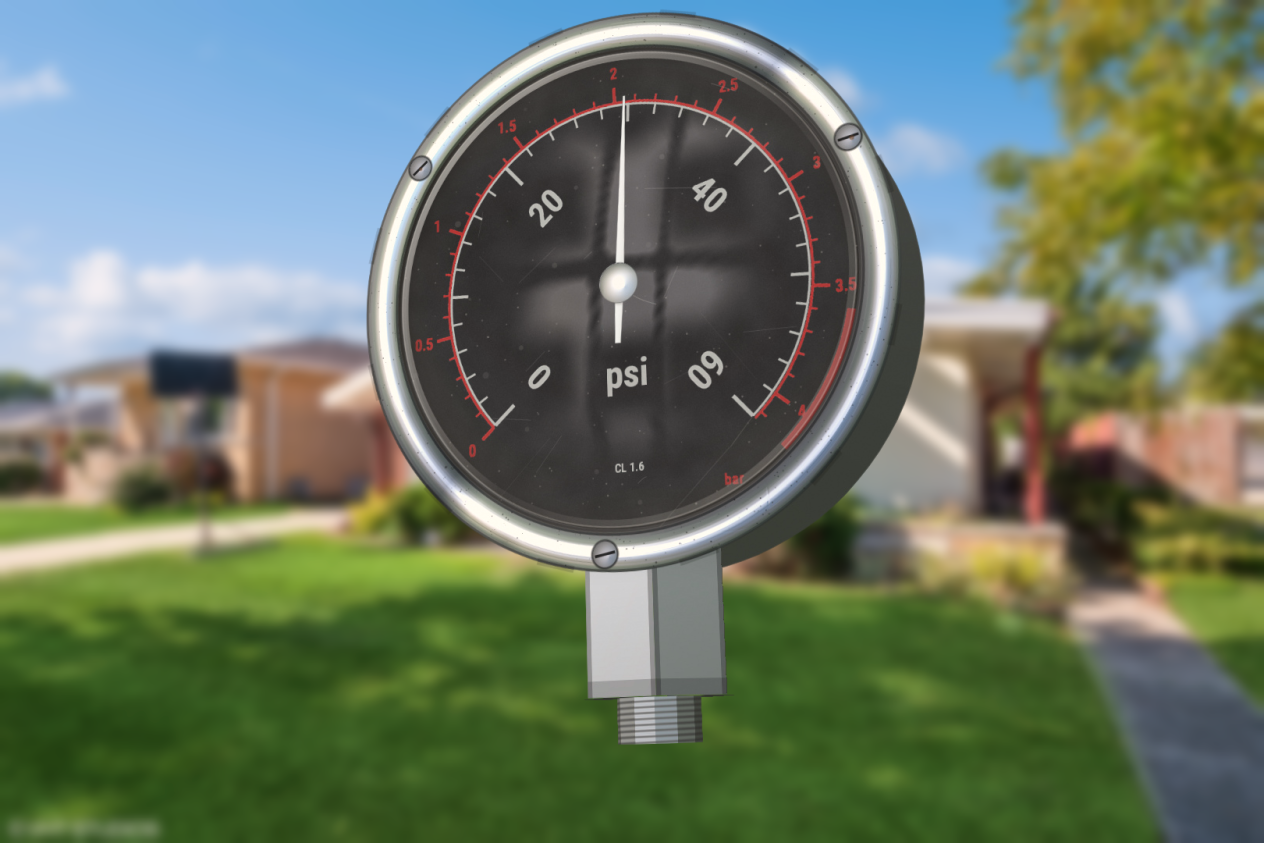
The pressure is value=30 unit=psi
